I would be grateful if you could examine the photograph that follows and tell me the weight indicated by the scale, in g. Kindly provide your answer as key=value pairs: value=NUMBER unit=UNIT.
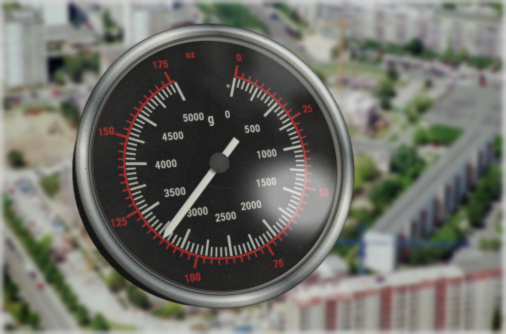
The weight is value=3200 unit=g
